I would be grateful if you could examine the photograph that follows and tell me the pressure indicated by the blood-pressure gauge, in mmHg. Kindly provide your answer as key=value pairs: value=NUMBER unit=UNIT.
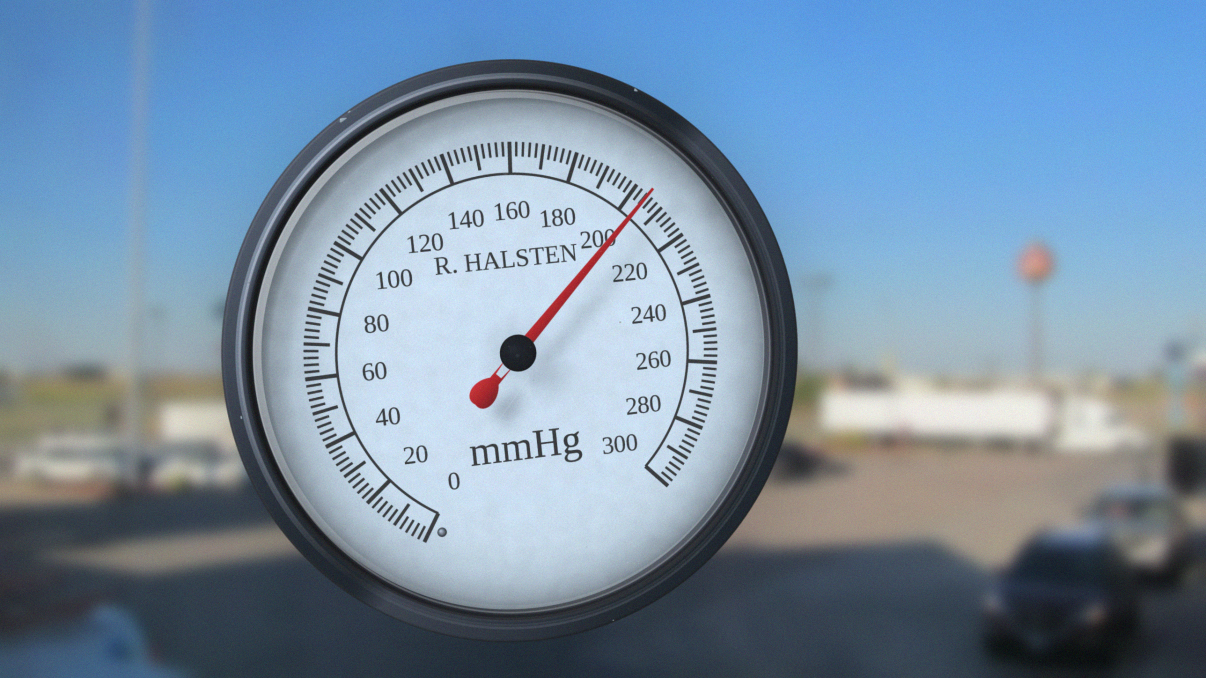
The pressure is value=204 unit=mmHg
